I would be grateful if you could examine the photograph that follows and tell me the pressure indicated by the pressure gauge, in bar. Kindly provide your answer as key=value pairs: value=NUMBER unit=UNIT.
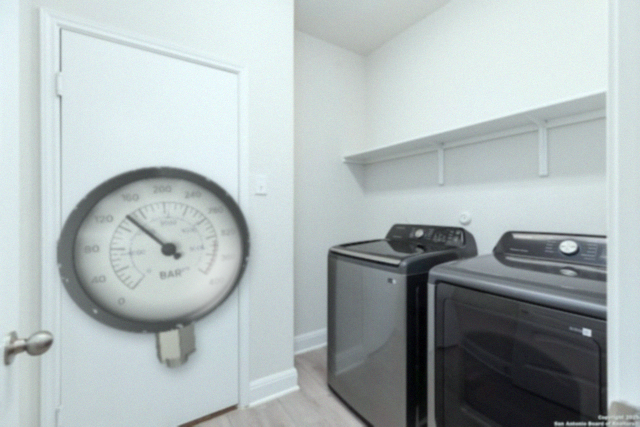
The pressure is value=140 unit=bar
